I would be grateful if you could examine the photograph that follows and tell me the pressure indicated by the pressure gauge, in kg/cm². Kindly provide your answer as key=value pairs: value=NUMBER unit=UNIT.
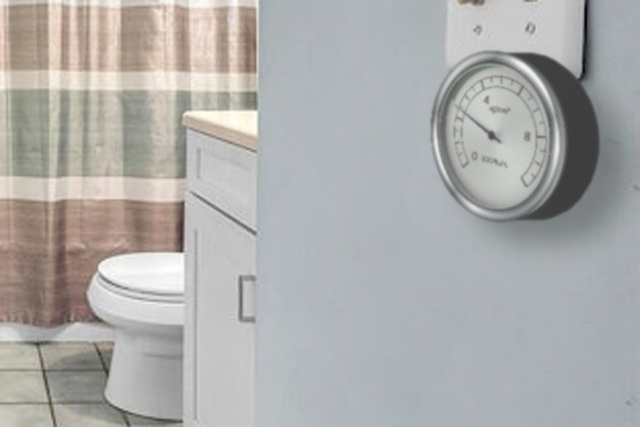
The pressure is value=2.5 unit=kg/cm²
